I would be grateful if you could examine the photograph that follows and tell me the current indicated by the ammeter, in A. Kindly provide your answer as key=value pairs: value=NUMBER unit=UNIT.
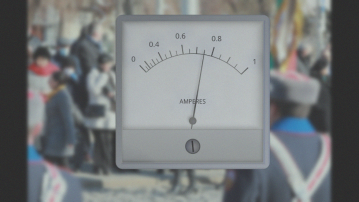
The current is value=0.75 unit=A
